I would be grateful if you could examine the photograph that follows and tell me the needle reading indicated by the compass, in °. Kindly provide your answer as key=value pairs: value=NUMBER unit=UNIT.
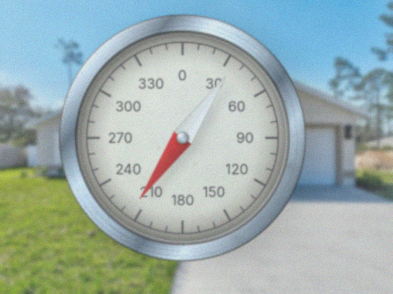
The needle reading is value=215 unit=°
